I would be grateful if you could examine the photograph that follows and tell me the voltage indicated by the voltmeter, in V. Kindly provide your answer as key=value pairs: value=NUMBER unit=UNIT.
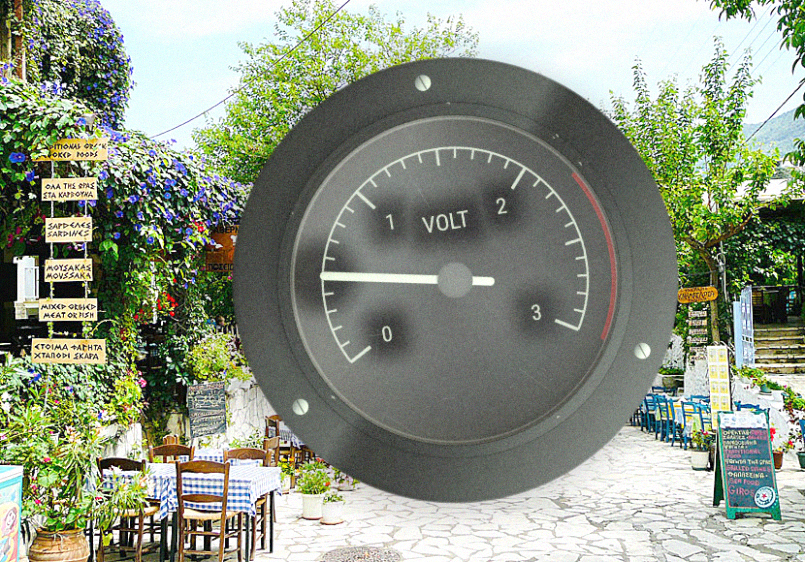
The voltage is value=0.5 unit=V
